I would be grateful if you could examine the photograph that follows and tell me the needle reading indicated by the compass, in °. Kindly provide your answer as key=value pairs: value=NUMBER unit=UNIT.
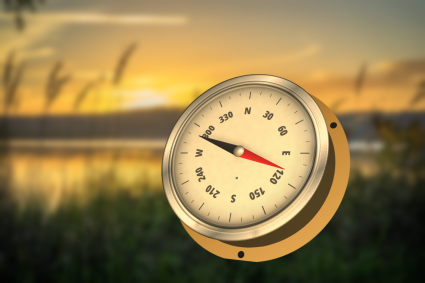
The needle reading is value=110 unit=°
